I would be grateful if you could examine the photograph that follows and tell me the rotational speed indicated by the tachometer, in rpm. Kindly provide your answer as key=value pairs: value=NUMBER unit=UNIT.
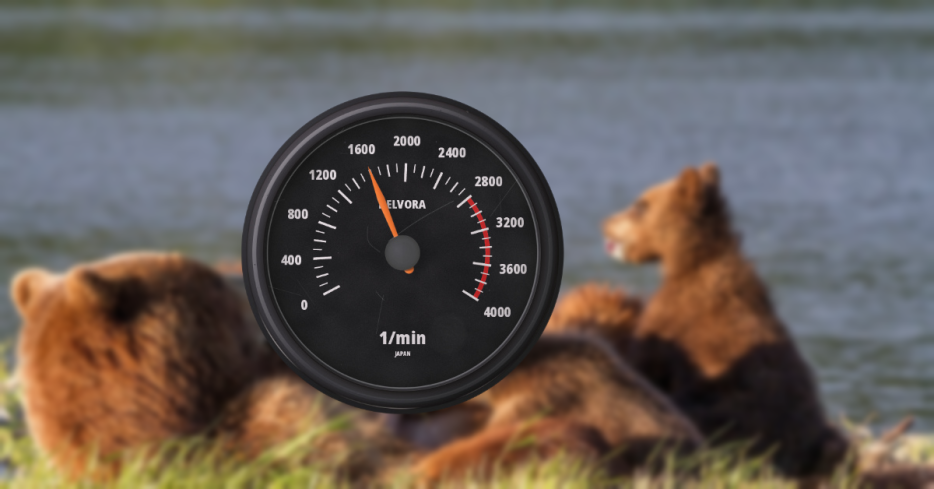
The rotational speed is value=1600 unit=rpm
